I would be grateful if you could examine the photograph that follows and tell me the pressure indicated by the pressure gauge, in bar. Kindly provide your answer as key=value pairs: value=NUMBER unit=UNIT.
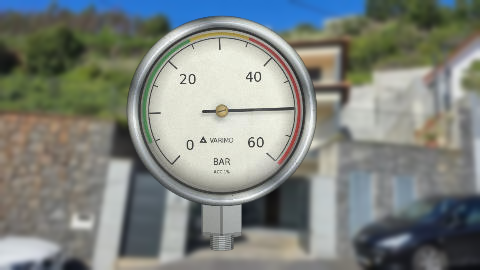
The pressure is value=50 unit=bar
